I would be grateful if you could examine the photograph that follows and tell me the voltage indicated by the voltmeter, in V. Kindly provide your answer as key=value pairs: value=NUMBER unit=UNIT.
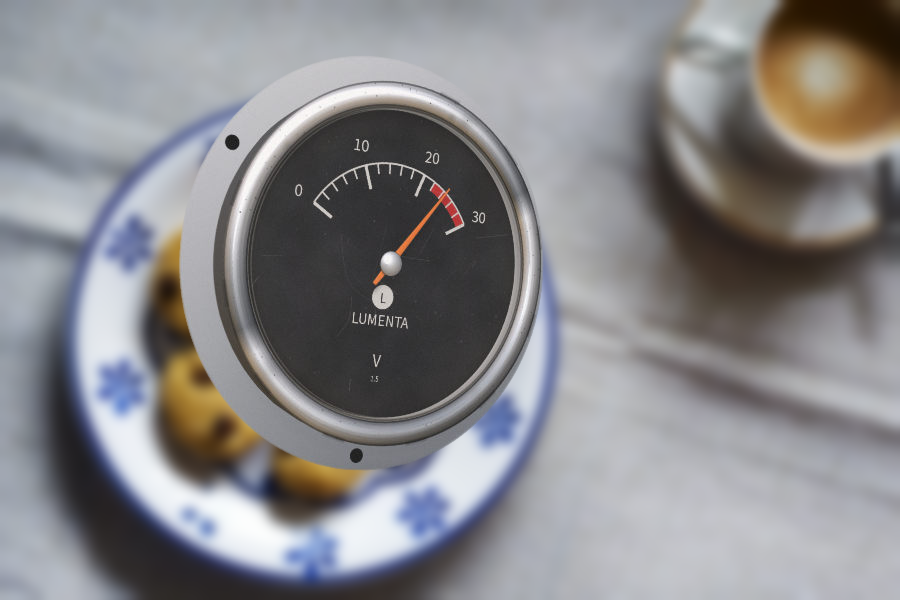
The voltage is value=24 unit=V
